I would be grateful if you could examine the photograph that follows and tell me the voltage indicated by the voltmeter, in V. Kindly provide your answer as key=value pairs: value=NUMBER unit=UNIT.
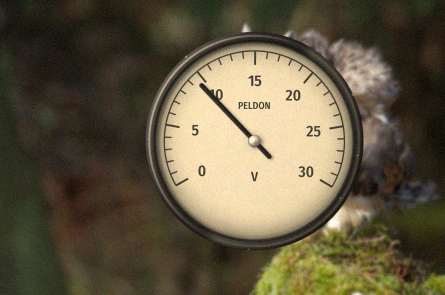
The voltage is value=9.5 unit=V
